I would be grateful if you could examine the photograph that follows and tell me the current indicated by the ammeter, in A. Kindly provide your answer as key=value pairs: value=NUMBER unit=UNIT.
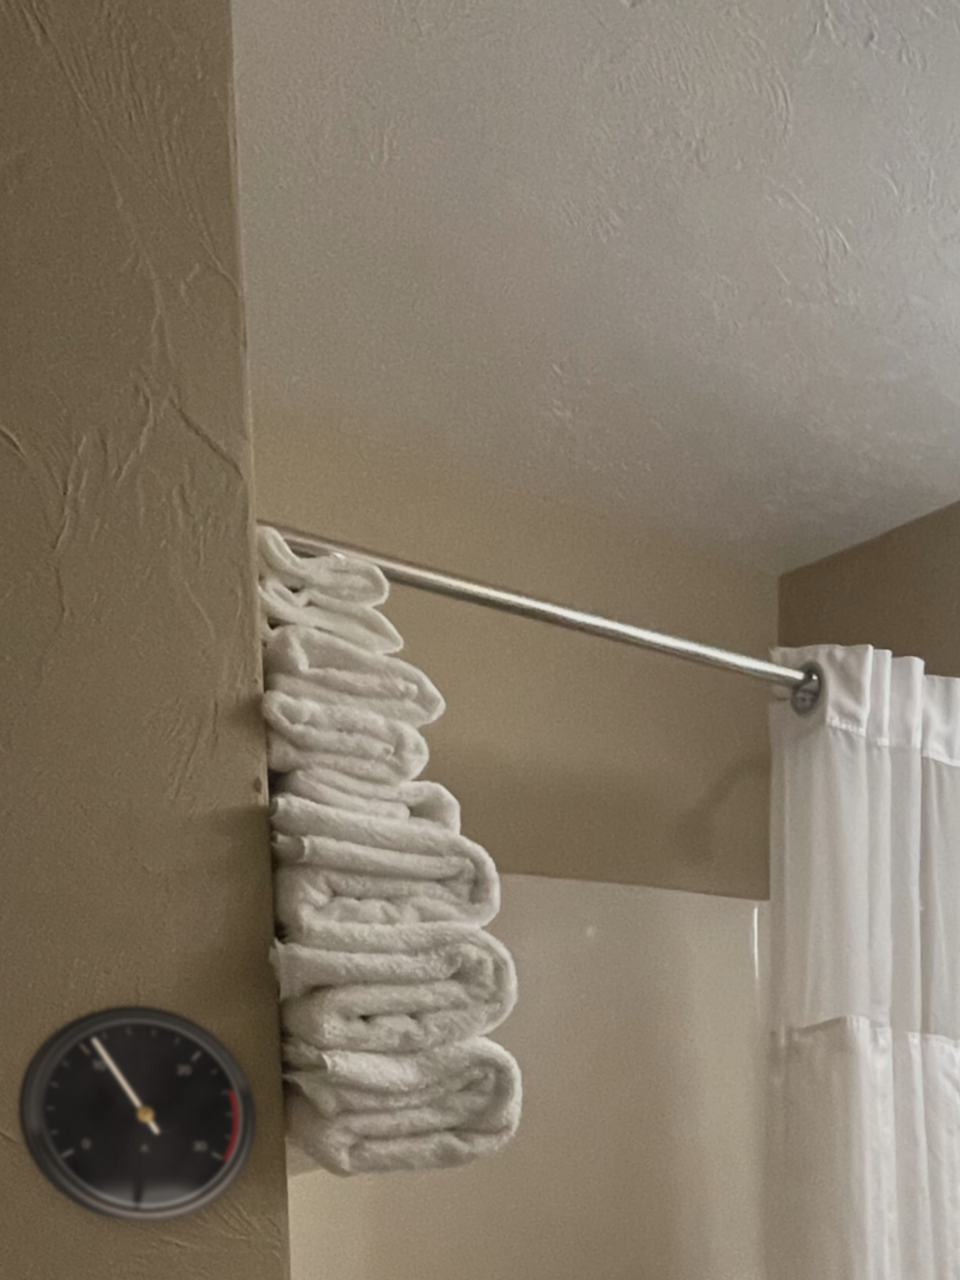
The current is value=11 unit=A
